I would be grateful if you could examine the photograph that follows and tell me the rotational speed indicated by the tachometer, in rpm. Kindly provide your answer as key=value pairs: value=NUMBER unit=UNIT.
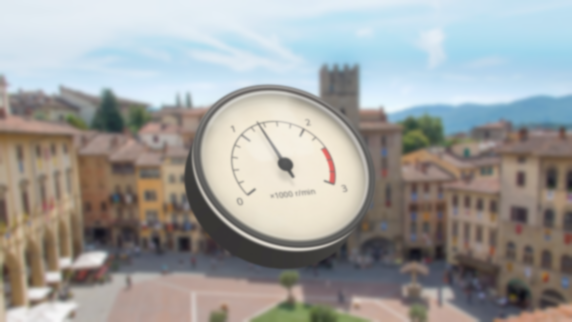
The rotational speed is value=1300 unit=rpm
